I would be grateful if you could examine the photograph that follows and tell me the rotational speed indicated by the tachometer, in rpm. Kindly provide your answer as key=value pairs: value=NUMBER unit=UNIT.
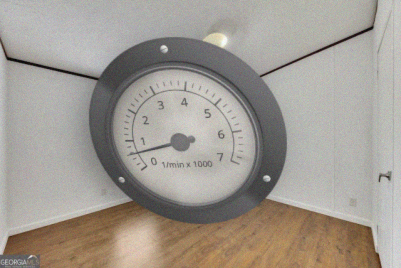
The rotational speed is value=600 unit=rpm
